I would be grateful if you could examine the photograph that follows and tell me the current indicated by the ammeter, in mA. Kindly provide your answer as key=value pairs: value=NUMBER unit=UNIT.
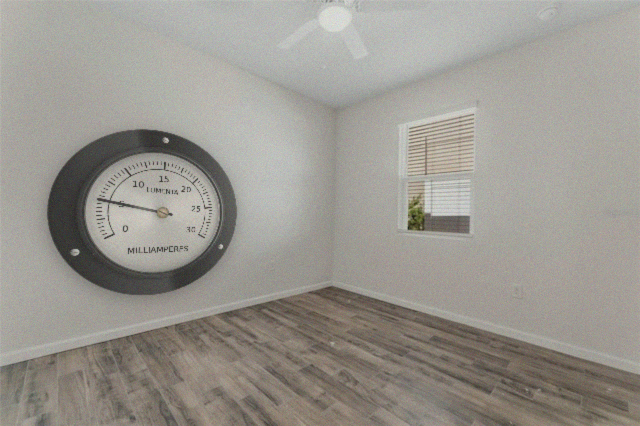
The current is value=5 unit=mA
